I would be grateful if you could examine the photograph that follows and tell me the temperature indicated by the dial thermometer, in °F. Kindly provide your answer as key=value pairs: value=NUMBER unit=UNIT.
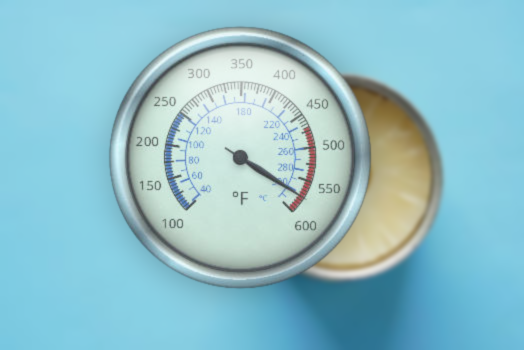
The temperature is value=575 unit=°F
